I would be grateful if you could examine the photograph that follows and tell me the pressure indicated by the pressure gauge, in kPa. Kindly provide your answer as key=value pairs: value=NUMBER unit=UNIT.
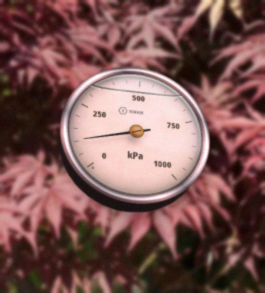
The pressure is value=100 unit=kPa
